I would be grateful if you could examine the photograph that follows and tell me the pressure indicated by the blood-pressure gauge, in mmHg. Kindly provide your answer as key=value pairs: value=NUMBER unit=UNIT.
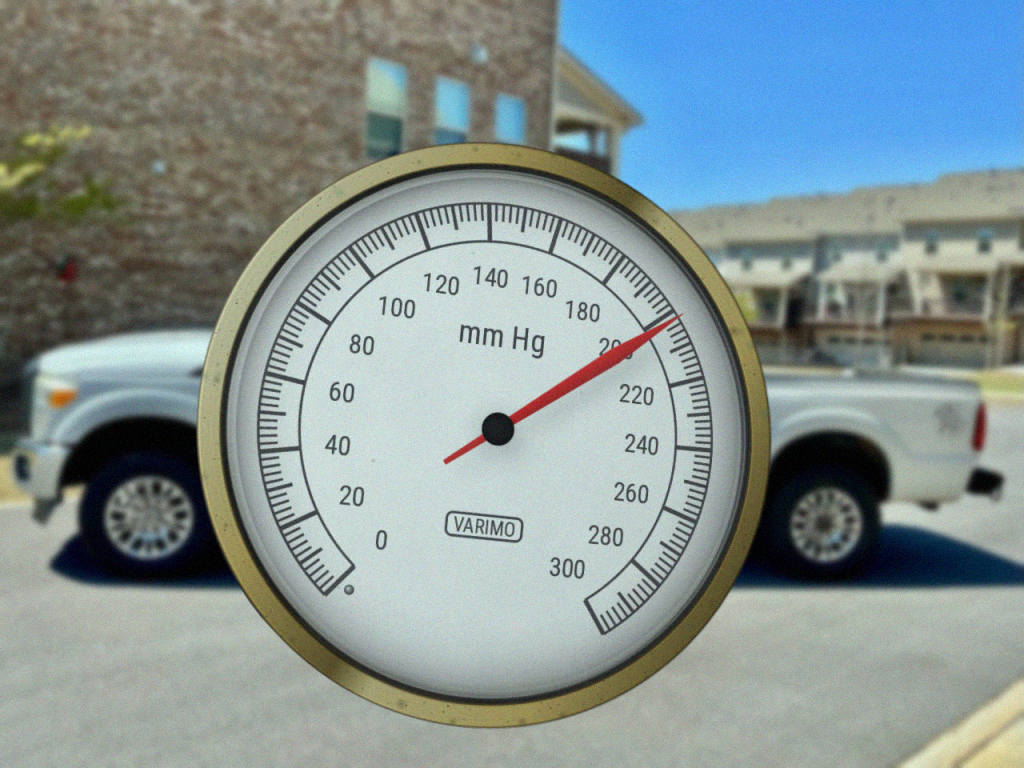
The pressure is value=202 unit=mmHg
